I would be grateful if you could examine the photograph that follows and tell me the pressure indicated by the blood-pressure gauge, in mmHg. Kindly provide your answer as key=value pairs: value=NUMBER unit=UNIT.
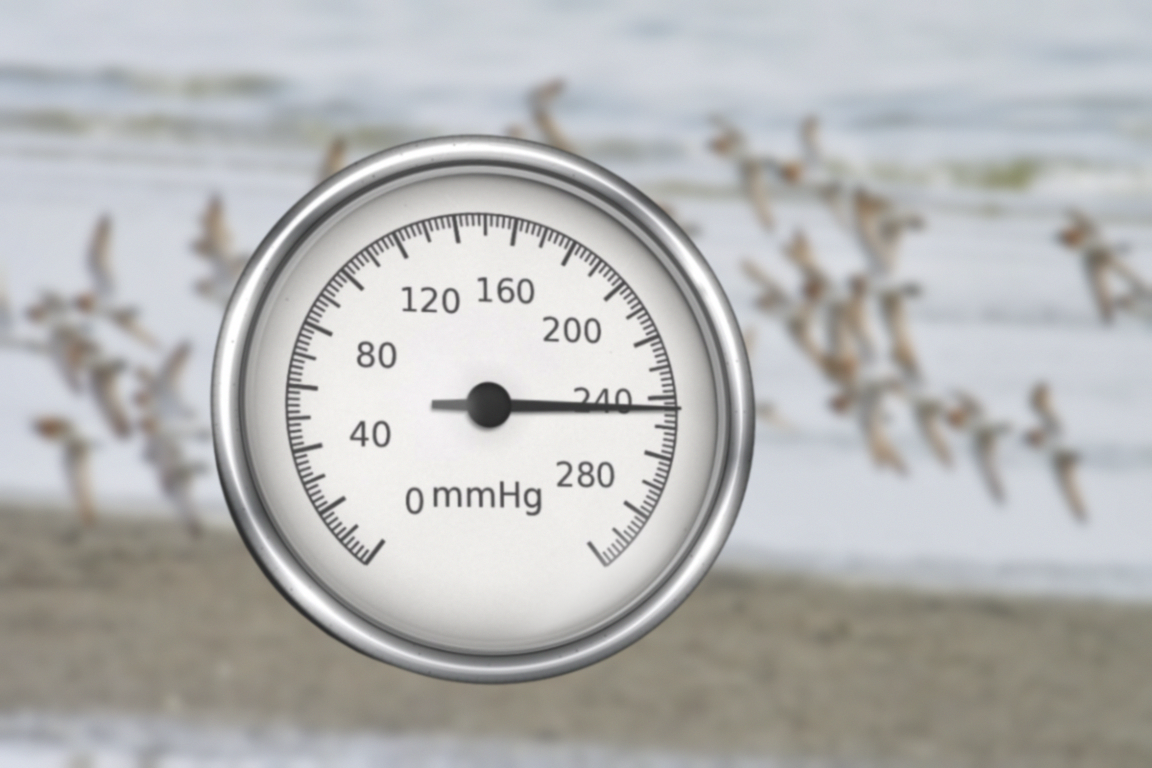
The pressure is value=244 unit=mmHg
